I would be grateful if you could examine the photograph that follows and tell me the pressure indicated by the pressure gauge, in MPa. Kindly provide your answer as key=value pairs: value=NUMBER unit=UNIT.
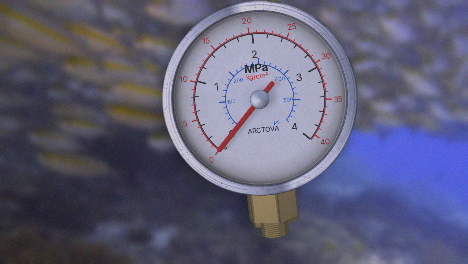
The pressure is value=0 unit=MPa
